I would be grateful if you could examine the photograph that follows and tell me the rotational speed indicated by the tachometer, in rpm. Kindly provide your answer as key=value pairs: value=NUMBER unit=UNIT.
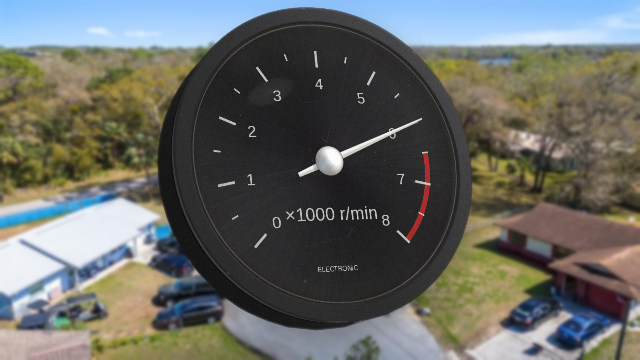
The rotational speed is value=6000 unit=rpm
